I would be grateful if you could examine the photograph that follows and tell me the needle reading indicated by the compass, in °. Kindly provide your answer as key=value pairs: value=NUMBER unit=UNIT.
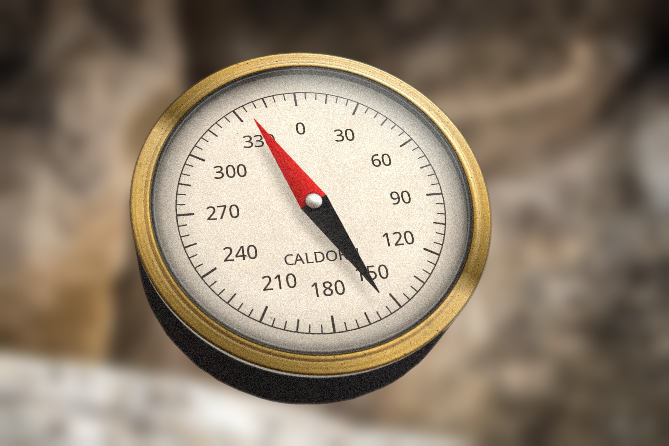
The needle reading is value=335 unit=°
